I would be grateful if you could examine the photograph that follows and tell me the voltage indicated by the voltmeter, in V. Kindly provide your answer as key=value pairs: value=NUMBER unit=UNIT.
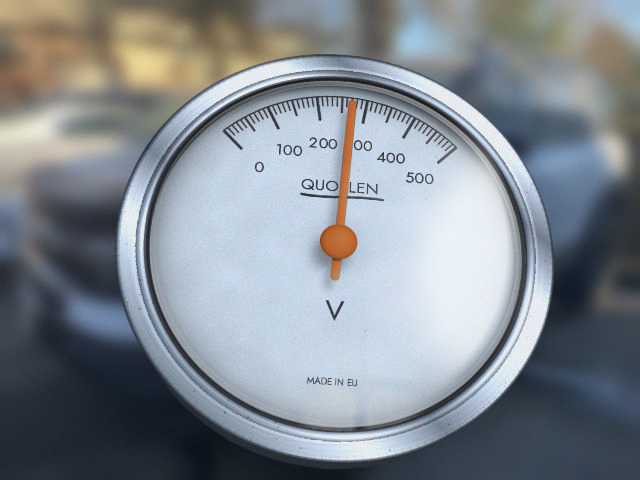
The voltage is value=270 unit=V
